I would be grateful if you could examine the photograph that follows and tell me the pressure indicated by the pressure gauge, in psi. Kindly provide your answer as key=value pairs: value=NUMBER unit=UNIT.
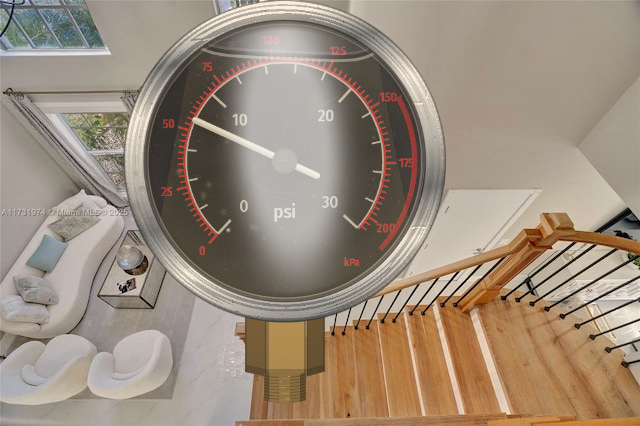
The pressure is value=8 unit=psi
